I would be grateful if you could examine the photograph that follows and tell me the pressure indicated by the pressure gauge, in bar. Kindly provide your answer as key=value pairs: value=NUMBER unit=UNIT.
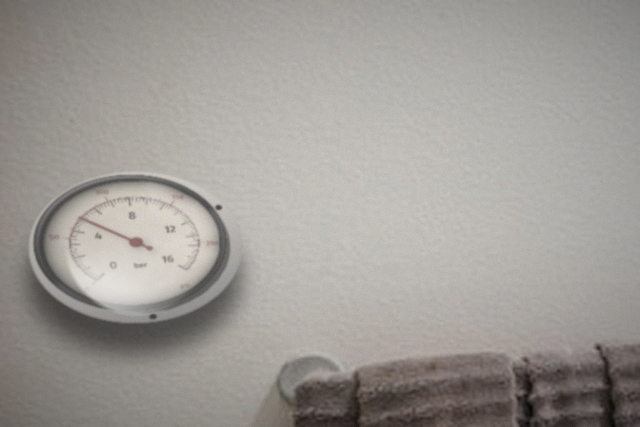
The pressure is value=5 unit=bar
